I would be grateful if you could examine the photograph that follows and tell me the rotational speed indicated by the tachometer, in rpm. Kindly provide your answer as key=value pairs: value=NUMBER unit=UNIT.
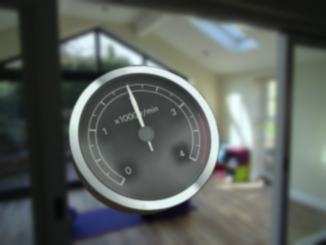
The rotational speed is value=2000 unit=rpm
